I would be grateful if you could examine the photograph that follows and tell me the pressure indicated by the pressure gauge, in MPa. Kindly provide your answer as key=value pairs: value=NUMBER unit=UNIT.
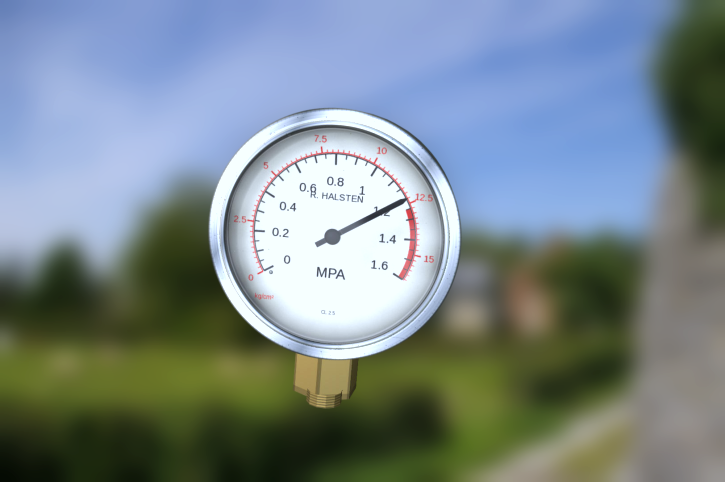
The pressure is value=1.2 unit=MPa
